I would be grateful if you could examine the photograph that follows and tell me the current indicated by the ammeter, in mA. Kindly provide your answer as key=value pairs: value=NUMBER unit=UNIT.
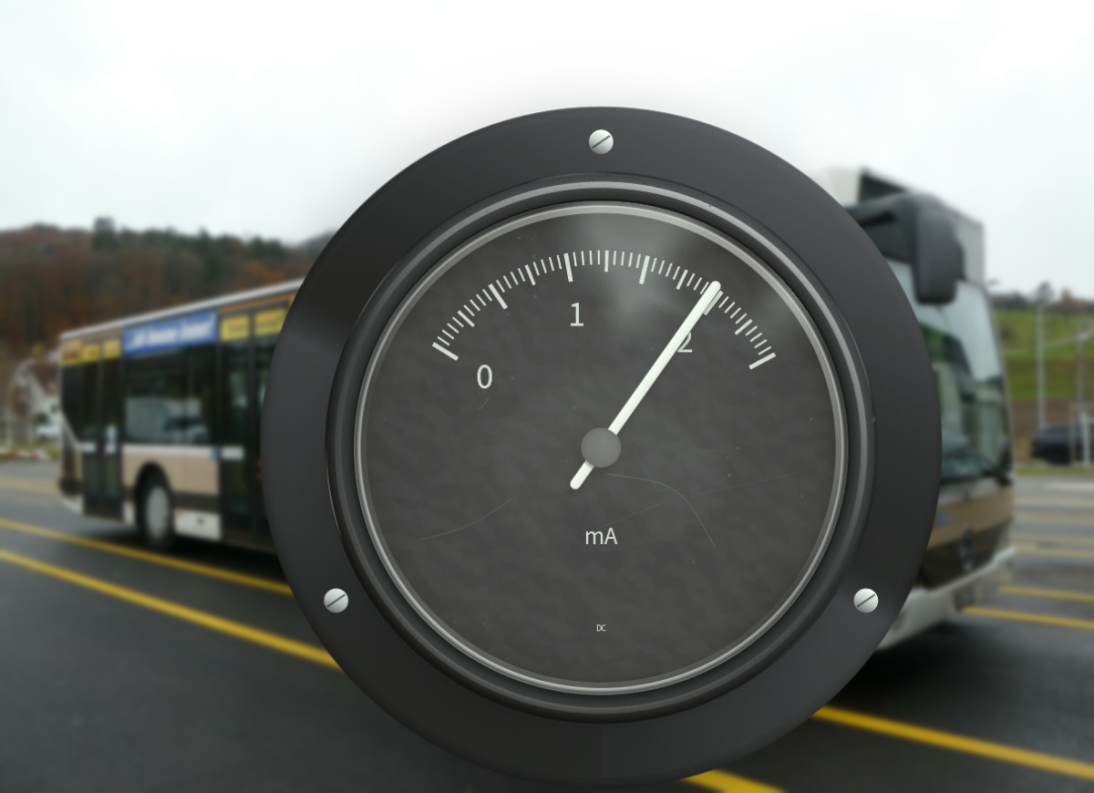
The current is value=1.95 unit=mA
